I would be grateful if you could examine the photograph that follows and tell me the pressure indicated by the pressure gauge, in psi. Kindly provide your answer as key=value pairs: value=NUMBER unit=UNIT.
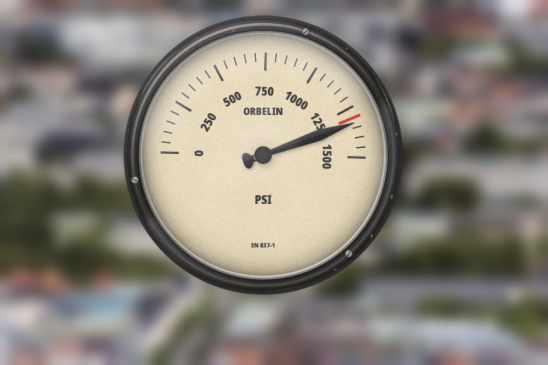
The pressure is value=1325 unit=psi
